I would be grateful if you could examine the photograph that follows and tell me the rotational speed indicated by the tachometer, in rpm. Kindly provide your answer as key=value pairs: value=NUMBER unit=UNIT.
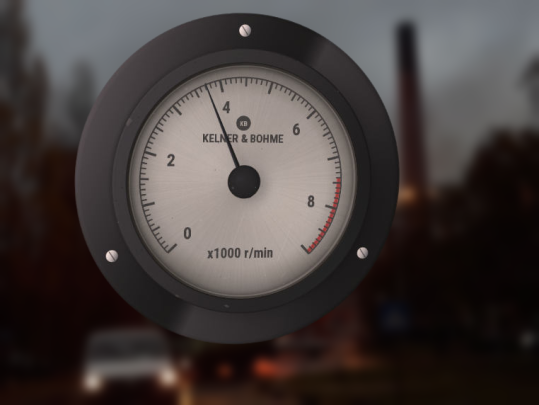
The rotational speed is value=3700 unit=rpm
